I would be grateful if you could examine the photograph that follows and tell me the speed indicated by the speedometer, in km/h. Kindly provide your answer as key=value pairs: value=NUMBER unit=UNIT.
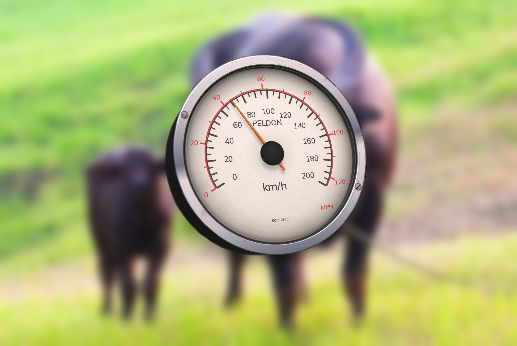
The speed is value=70 unit=km/h
